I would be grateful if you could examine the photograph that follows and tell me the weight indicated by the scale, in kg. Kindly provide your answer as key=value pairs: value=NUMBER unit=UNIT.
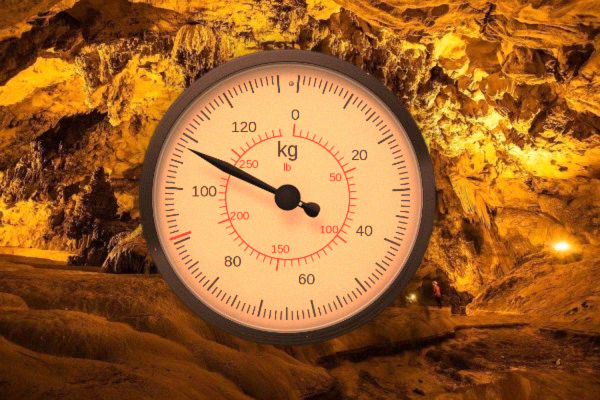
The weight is value=108 unit=kg
